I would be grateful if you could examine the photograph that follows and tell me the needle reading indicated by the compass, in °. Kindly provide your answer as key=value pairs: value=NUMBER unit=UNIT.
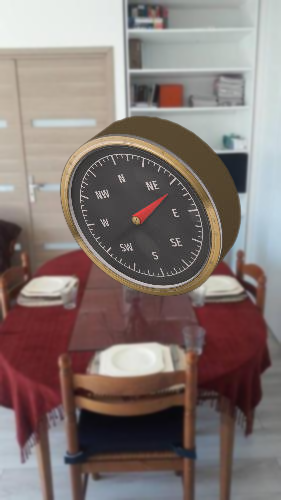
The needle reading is value=65 unit=°
